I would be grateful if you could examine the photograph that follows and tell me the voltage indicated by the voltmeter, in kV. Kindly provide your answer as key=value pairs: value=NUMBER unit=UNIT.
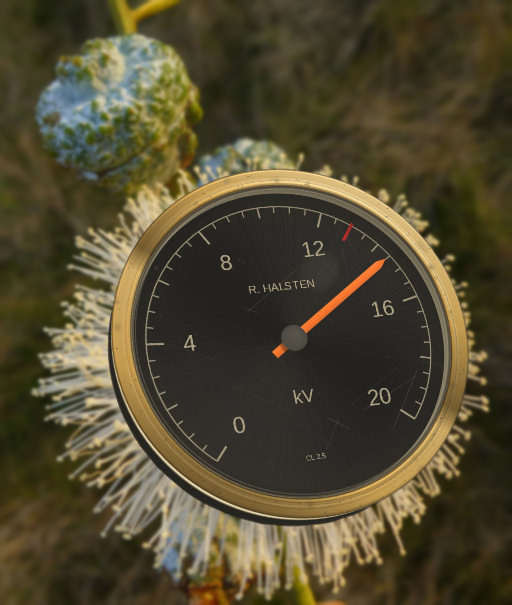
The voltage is value=14.5 unit=kV
